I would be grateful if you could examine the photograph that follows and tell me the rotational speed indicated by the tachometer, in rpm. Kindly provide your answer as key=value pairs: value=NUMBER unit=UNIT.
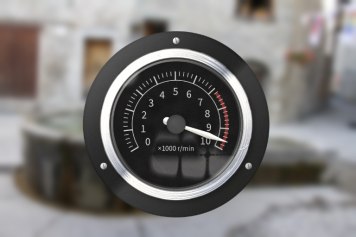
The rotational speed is value=9600 unit=rpm
